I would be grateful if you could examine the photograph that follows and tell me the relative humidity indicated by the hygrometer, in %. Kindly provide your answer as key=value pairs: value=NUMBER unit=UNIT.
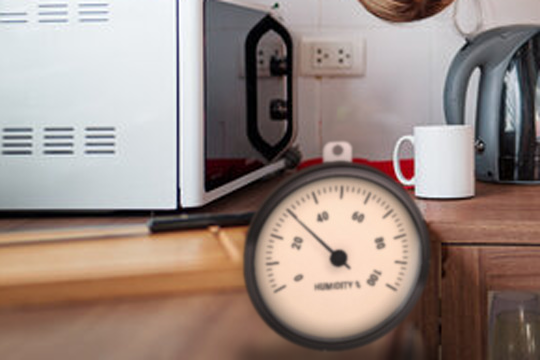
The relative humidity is value=30 unit=%
